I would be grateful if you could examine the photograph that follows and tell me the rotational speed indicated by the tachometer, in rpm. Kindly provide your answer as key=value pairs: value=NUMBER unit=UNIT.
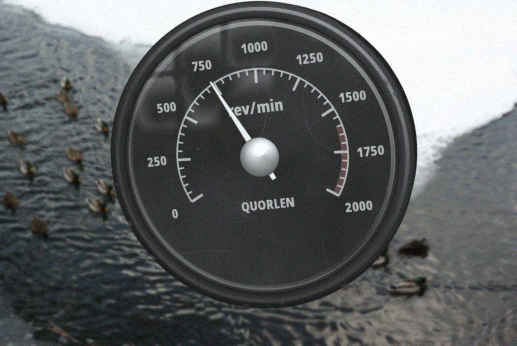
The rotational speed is value=750 unit=rpm
